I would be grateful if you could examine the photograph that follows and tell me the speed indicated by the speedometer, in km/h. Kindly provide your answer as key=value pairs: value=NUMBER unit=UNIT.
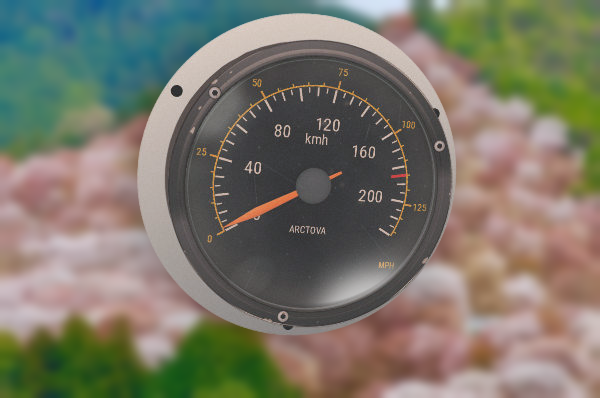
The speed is value=2.5 unit=km/h
